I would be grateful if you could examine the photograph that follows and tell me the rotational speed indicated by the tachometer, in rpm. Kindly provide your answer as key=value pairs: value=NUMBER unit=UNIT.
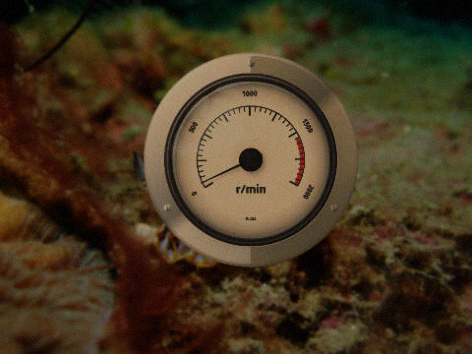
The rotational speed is value=50 unit=rpm
